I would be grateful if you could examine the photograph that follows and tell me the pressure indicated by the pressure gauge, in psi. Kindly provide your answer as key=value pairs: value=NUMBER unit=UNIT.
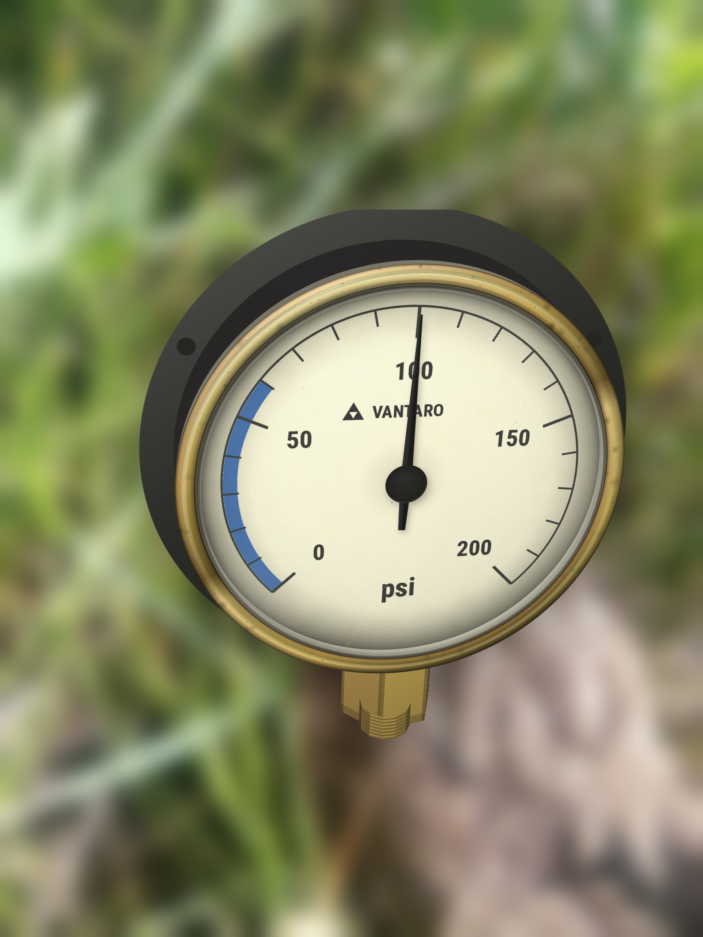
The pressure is value=100 unit=psi
